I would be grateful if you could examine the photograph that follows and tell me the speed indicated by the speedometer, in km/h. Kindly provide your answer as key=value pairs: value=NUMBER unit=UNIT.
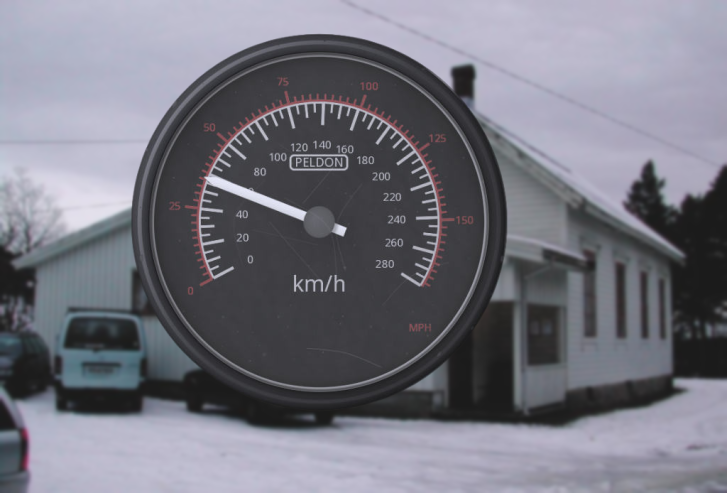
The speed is value=57.5 unit=km/h
